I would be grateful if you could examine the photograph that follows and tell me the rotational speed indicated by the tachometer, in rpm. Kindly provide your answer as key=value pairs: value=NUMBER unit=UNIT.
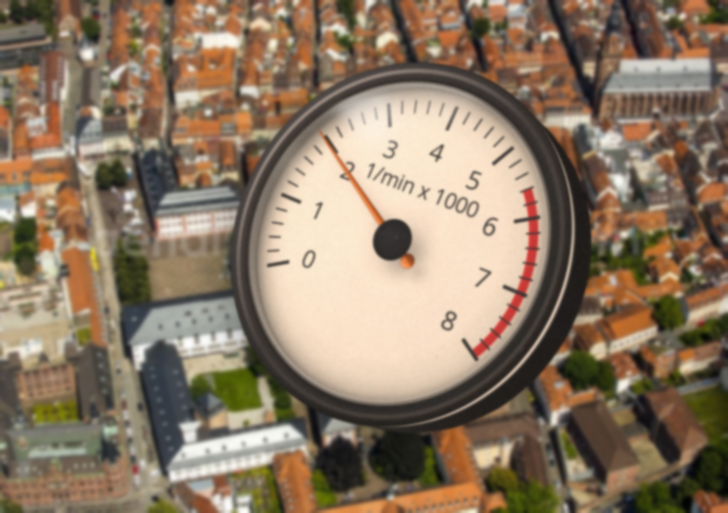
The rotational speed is value=2000 unit=rpm
